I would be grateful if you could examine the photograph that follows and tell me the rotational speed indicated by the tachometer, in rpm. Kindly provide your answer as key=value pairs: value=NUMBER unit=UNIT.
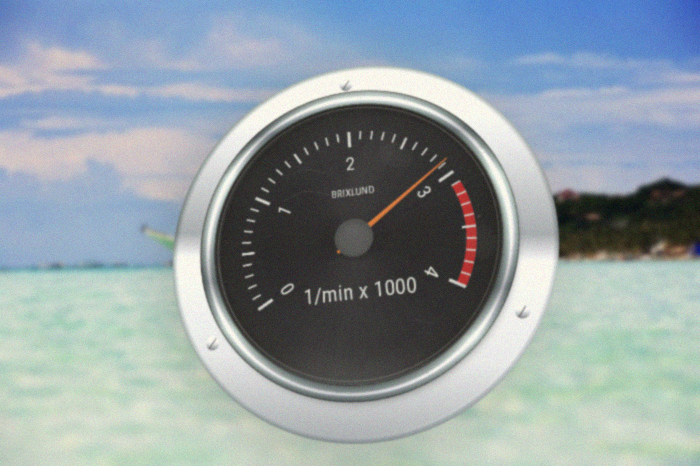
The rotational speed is value=2900 unit=rpm
